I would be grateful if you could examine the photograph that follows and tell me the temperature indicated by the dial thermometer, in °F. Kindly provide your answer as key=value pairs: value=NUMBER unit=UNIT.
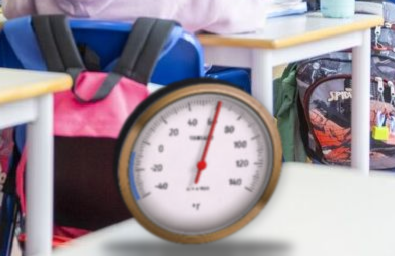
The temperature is value=60 unit=°F
